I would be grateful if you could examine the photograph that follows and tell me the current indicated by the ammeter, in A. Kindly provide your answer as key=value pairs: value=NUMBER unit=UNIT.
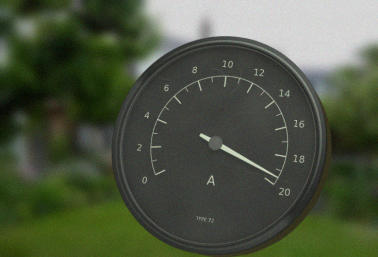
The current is value=19.5 unit=A
